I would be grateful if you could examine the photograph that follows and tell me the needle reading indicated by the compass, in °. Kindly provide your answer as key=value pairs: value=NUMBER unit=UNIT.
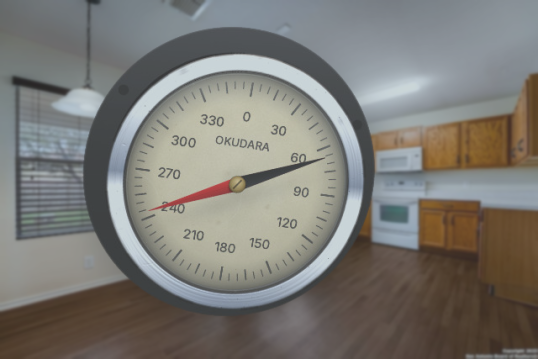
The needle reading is value=245 unit=°
